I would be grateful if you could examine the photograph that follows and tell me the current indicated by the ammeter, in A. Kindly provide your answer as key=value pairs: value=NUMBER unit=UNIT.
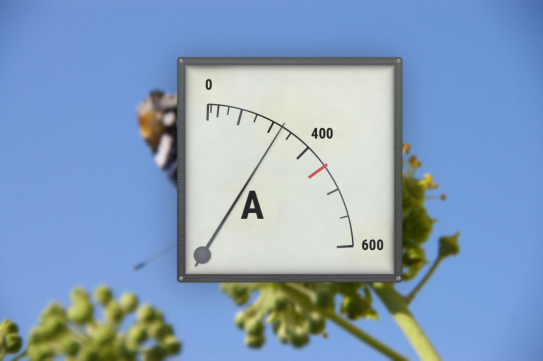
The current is value=325 unit=A
